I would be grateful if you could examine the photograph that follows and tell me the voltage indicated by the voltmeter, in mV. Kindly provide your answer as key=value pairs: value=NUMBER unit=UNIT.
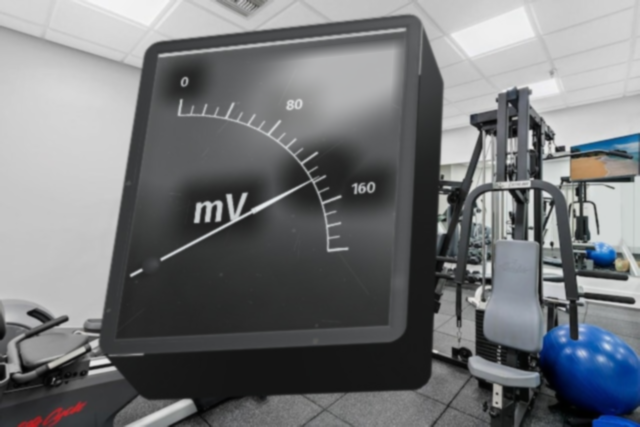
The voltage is value=140 unit=mV
